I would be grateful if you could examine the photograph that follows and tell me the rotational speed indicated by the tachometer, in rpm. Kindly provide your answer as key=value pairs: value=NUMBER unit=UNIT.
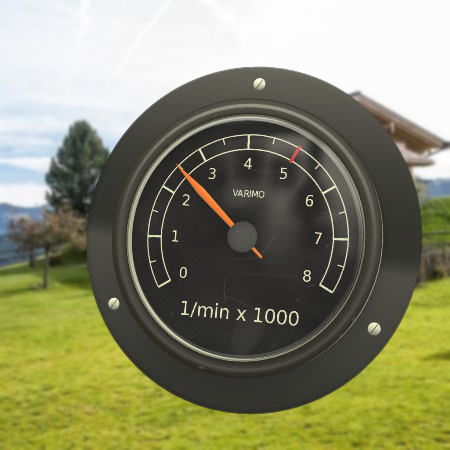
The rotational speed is value=2500 unit=rpm
